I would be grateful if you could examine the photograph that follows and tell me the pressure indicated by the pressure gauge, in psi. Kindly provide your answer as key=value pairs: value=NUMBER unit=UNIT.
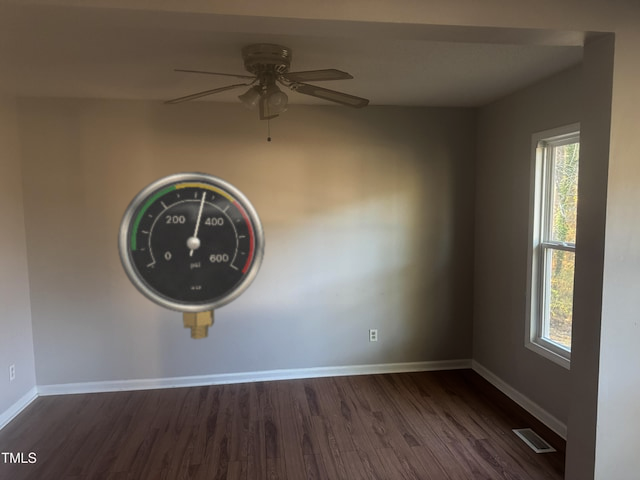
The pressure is value=325 unit=psi
